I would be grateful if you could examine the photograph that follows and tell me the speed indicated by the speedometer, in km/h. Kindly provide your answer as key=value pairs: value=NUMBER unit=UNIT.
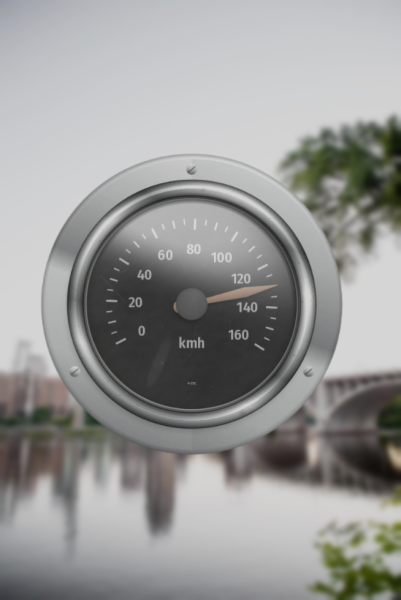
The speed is value=130 unit=km/h
